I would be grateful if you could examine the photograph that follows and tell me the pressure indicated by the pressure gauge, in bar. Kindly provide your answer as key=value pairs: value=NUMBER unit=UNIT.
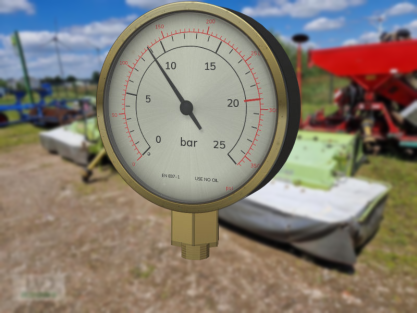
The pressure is value=9 unit=bar
